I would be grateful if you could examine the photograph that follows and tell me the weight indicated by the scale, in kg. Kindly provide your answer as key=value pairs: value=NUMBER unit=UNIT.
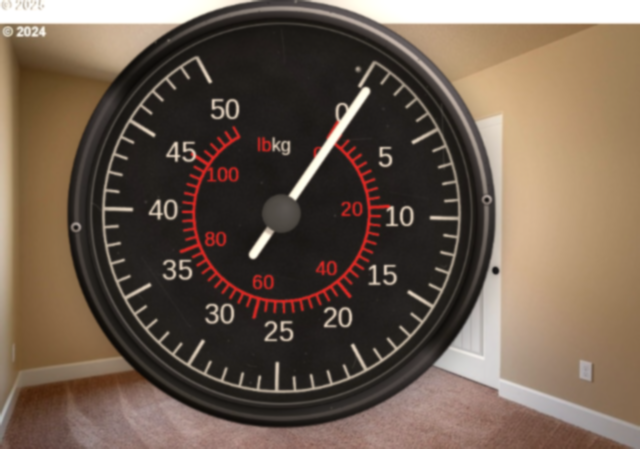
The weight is value=0.5 unit=kg
